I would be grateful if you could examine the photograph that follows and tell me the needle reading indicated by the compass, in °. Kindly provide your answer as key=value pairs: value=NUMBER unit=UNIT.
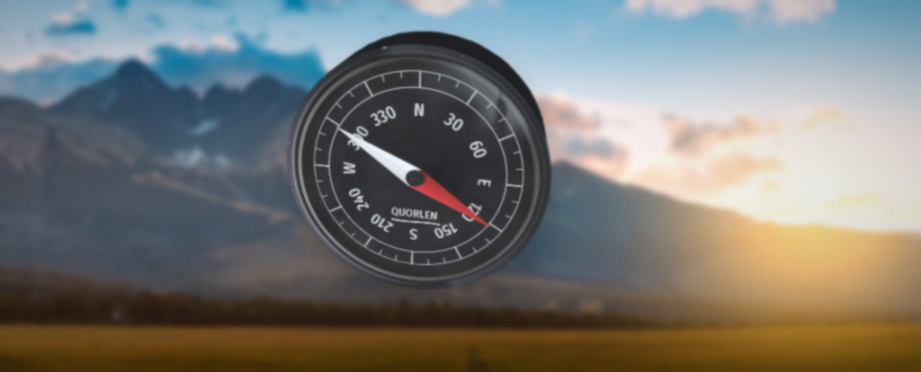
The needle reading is value=120 unit=°
